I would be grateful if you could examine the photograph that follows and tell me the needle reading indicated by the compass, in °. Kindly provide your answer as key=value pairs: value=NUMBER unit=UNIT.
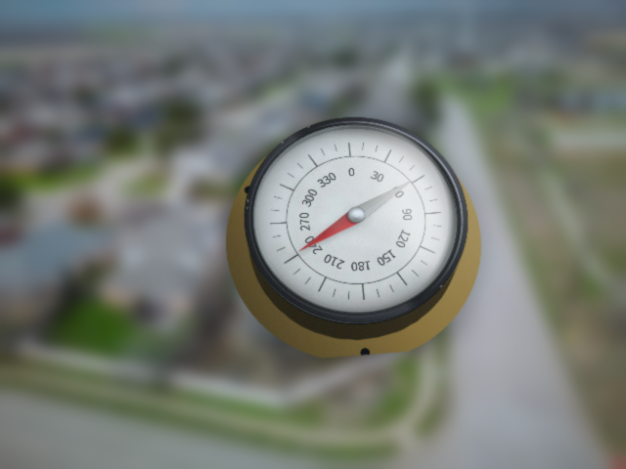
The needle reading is value=240 unit=°
